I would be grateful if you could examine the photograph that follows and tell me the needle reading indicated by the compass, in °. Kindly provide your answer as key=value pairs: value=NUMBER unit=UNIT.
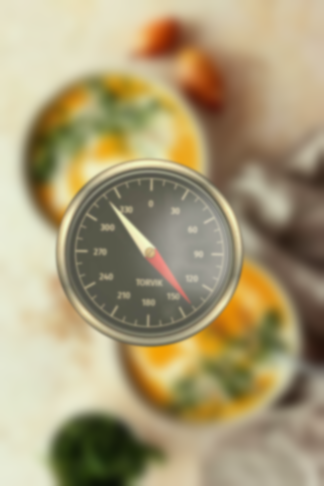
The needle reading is value=140 unit=°
